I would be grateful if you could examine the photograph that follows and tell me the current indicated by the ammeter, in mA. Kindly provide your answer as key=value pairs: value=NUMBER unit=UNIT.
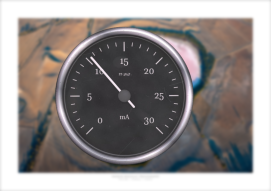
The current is value=10.5 unit=mA
